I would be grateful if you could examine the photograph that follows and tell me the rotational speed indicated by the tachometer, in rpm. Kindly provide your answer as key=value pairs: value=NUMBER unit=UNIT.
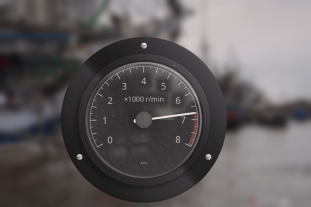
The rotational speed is value=6750 unit=rpm
